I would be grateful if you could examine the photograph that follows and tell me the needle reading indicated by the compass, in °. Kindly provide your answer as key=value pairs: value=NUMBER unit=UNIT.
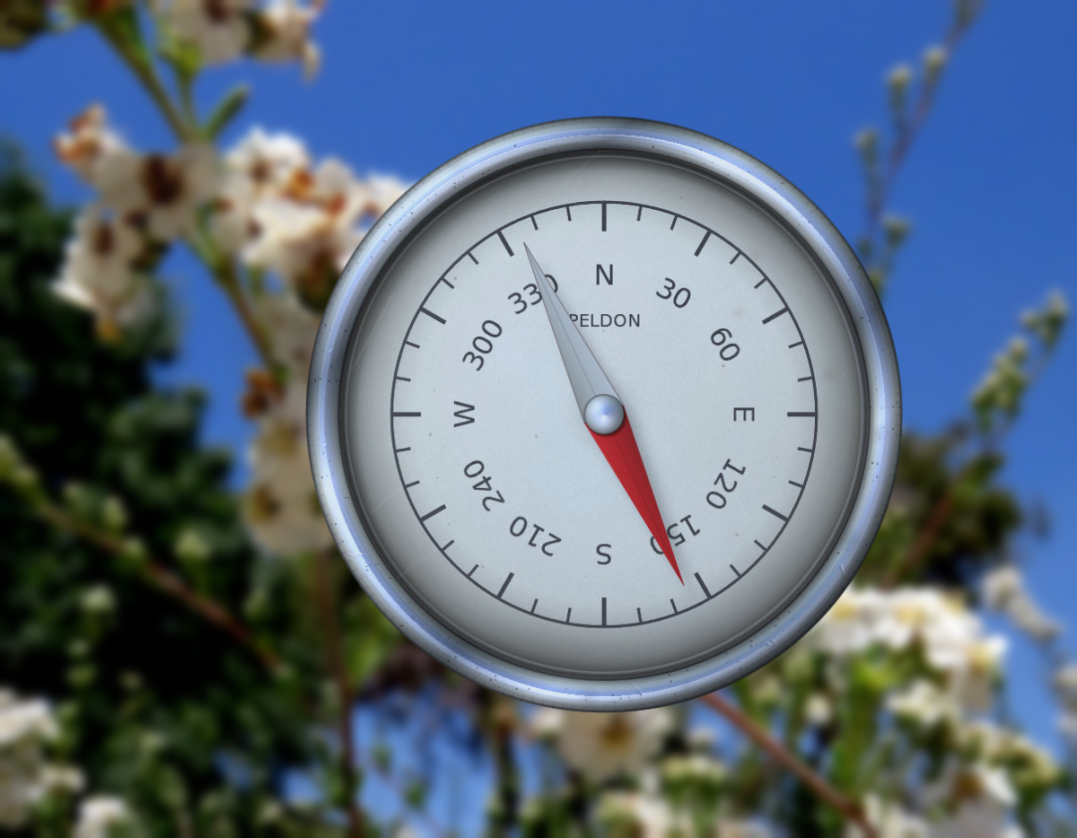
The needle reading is value=155 unit=°
